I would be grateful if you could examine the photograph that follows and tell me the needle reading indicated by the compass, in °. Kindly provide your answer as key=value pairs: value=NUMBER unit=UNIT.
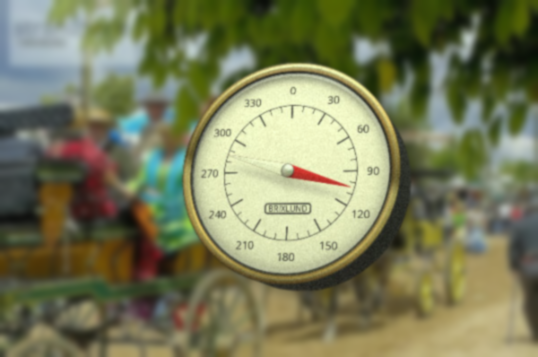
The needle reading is value=105 unit=°
